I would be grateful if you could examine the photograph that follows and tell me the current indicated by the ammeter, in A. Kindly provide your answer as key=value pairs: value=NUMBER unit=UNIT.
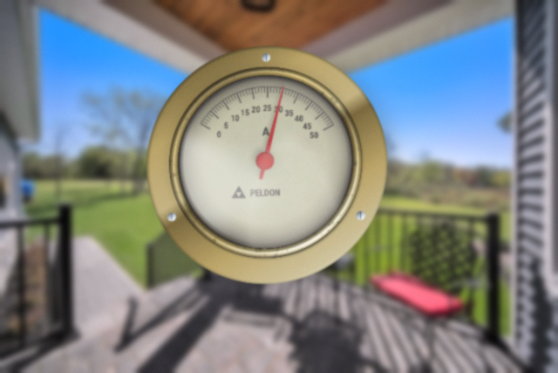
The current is value=30 unit=A
